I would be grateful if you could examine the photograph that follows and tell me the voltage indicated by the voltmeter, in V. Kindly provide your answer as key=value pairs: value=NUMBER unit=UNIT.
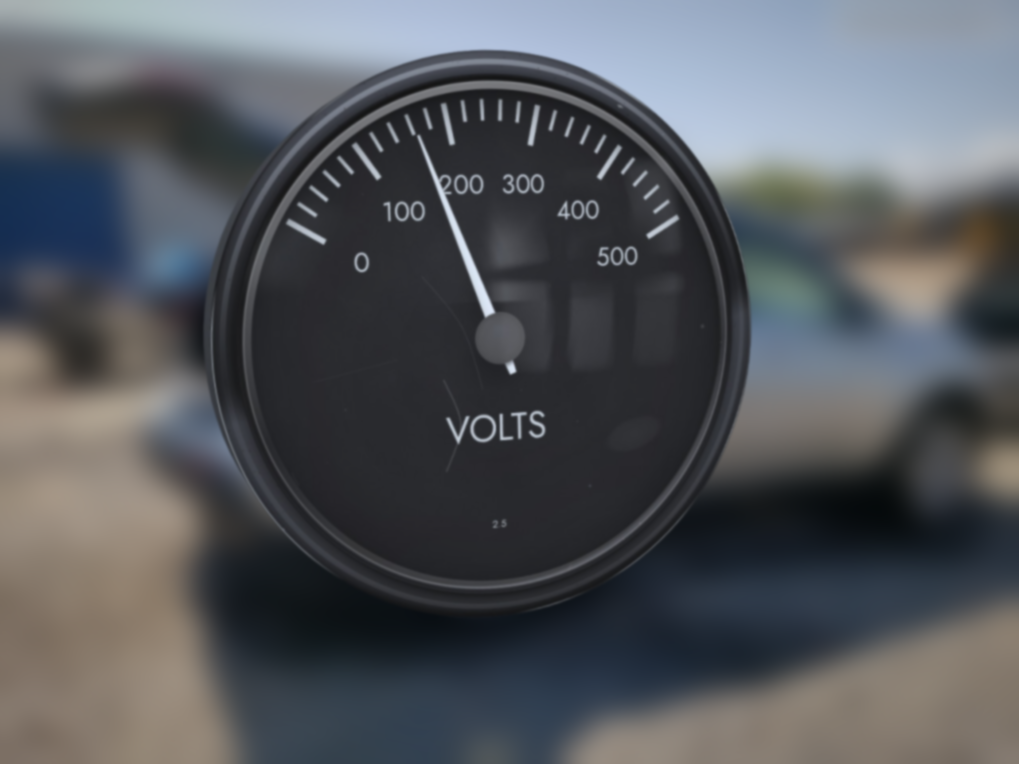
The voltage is value=160 unit=V
